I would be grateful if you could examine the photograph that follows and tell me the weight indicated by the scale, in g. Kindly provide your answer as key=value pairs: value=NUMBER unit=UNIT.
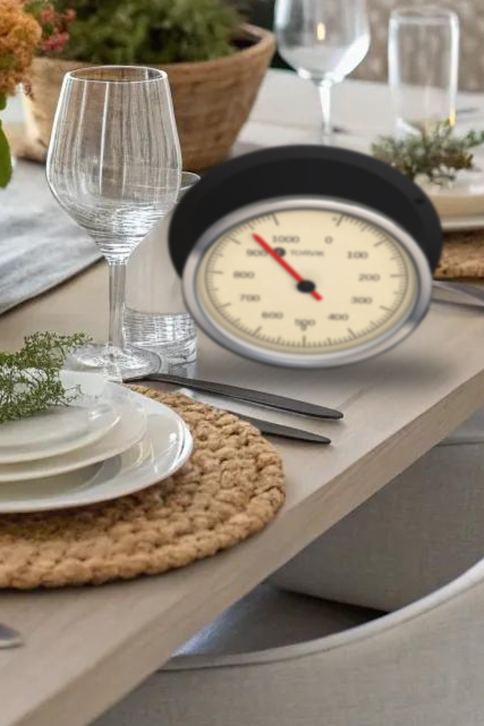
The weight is value=950 unit=g
